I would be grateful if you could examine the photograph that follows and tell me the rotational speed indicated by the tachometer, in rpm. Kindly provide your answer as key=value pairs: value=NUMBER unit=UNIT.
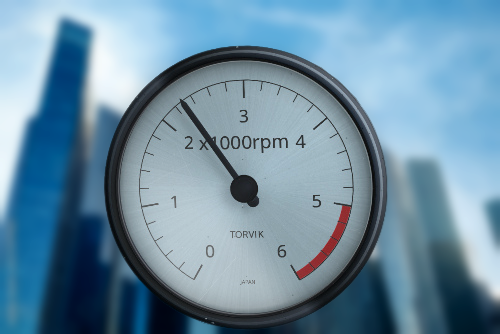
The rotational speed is value=2300 unit=rpm
